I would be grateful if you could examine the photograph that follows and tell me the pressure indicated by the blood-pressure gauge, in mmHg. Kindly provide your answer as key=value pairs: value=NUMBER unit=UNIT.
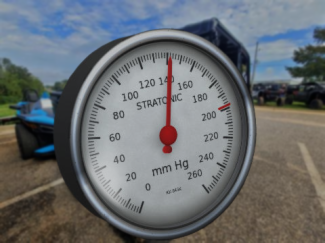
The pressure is value=140 unit=mmHg
